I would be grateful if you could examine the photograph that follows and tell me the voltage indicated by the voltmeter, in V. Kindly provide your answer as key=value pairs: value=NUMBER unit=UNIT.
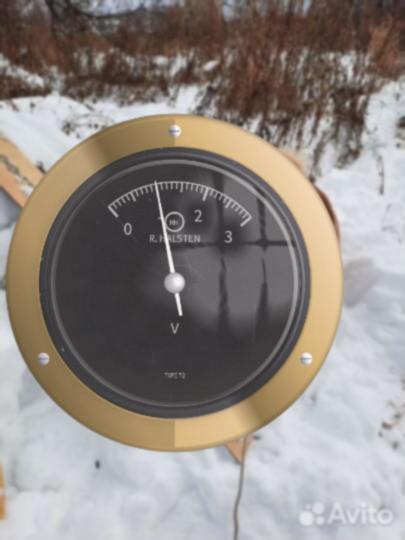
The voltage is value=1 unit=V
